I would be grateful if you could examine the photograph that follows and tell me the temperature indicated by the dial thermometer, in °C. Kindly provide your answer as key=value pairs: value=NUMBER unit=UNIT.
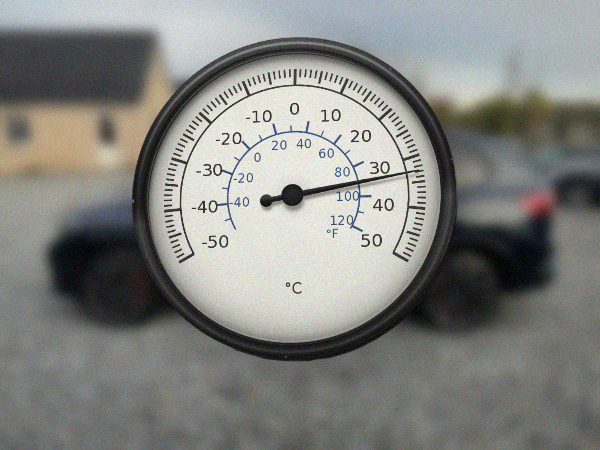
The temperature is value=33 unit=°C
